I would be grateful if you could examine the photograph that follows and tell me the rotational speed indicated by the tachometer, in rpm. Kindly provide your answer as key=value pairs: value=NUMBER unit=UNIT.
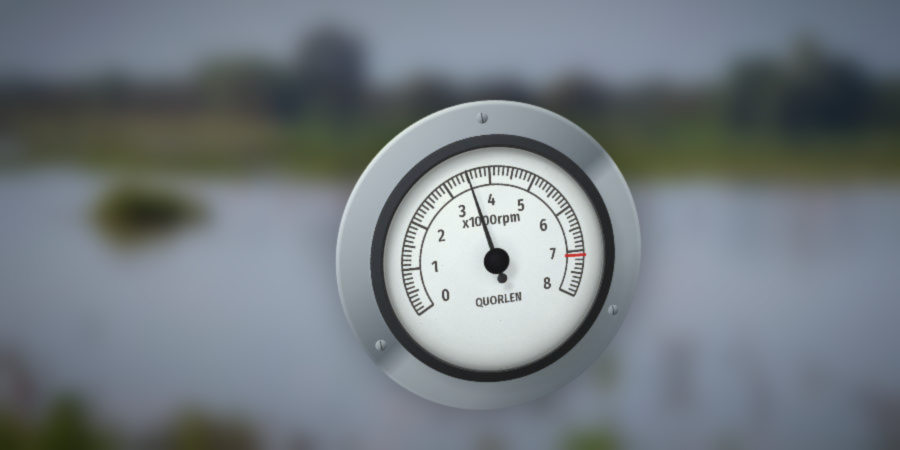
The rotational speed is value=3500 unit=rpm
